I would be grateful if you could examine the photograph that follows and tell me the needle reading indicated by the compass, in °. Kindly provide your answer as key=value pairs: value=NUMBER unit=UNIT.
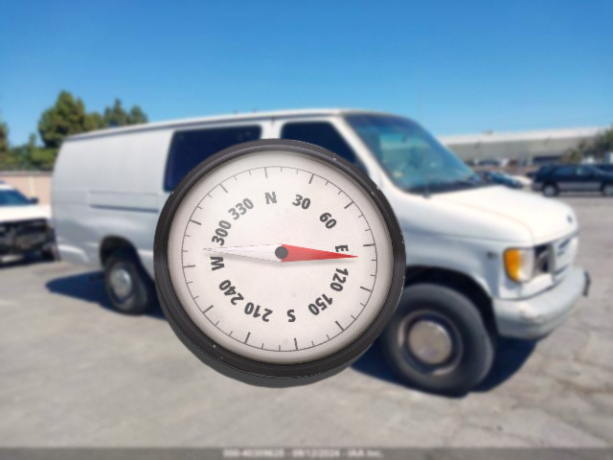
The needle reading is value=100 unit=°
